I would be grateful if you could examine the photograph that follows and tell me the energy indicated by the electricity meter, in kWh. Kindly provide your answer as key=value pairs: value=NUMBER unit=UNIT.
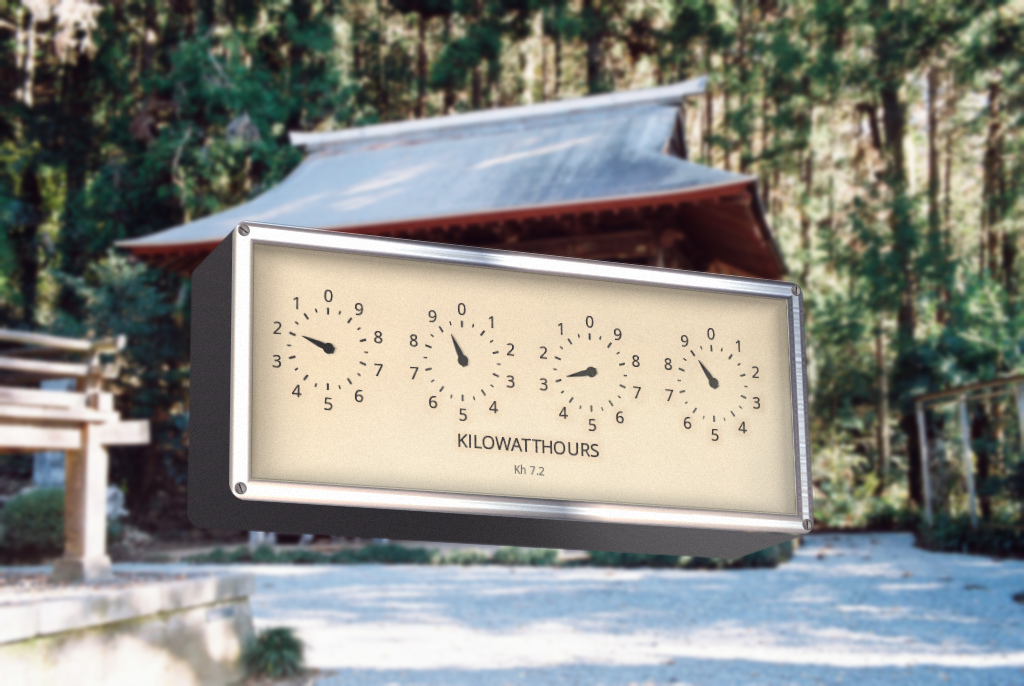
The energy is value=1929 unit=kWh
